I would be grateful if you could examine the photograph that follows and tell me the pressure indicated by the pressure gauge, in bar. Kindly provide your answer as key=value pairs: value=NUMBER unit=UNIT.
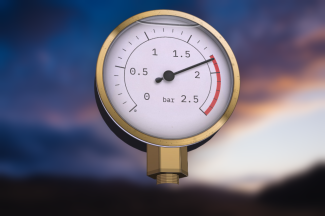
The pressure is value=1.85 unit=bar
